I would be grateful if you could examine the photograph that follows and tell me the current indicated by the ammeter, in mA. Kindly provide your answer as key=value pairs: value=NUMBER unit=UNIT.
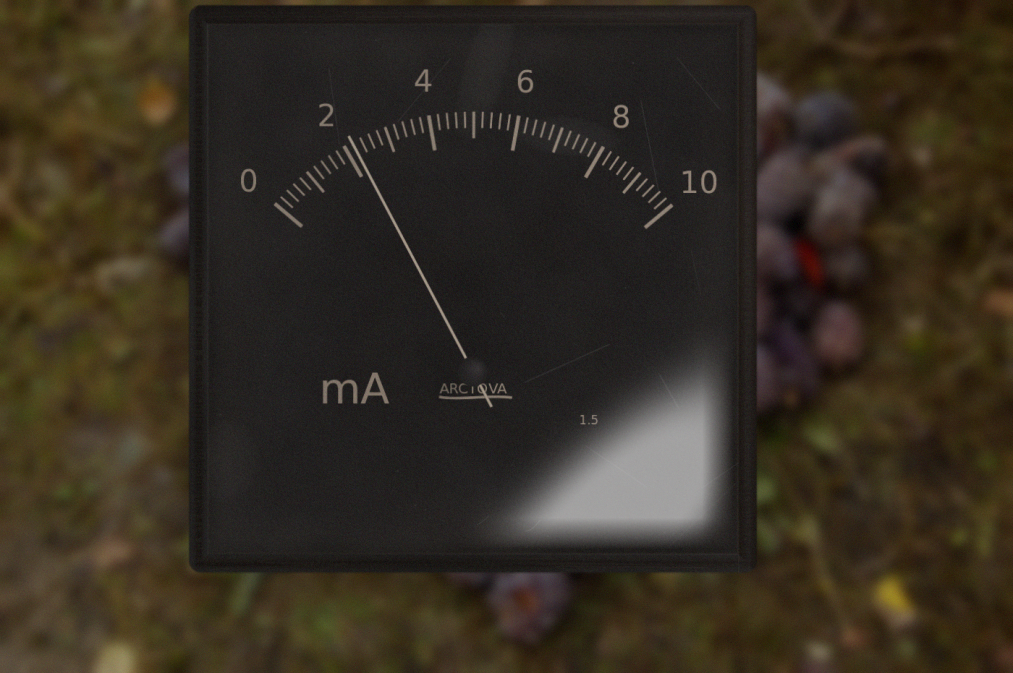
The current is value=2.2 unit=mA
